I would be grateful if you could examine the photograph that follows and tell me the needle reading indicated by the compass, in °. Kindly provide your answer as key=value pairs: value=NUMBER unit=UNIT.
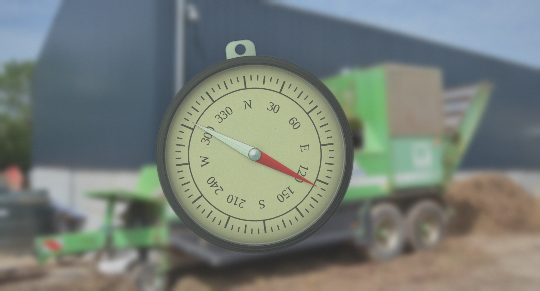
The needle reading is value=125 unit=°
